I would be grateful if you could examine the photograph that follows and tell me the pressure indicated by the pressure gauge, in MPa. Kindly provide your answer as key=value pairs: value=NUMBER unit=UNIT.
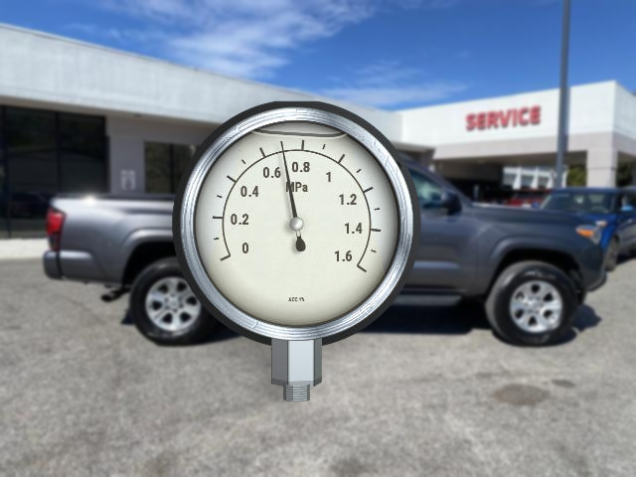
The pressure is value=0.7 unit=MPa
